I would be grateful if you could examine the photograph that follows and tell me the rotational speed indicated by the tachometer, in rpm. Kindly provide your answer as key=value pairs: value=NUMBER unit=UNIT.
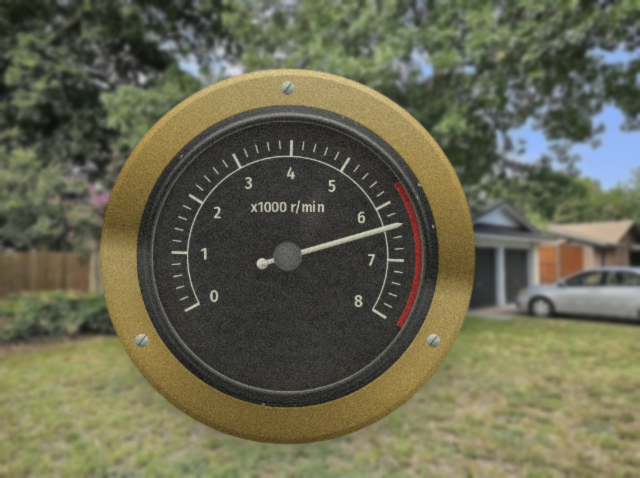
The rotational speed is value=6400 unit=rpm
